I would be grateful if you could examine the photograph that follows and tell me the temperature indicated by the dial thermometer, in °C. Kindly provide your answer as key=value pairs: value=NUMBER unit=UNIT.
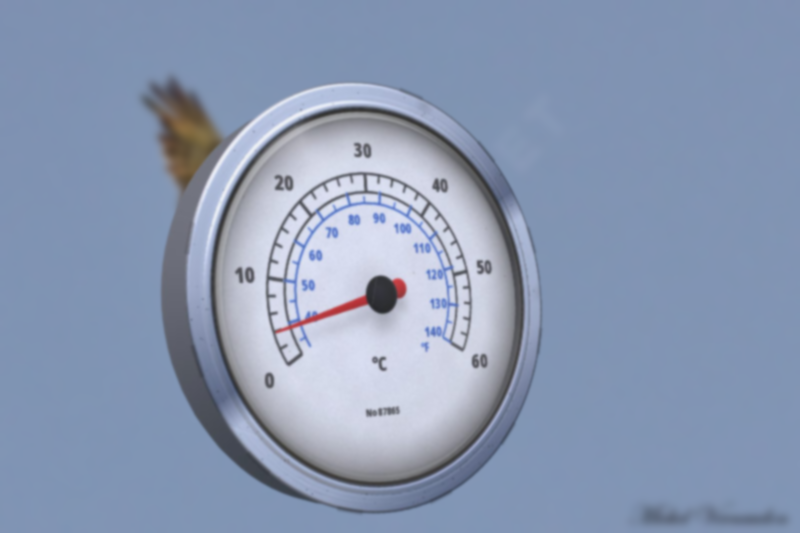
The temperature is value=4 unit=°C
